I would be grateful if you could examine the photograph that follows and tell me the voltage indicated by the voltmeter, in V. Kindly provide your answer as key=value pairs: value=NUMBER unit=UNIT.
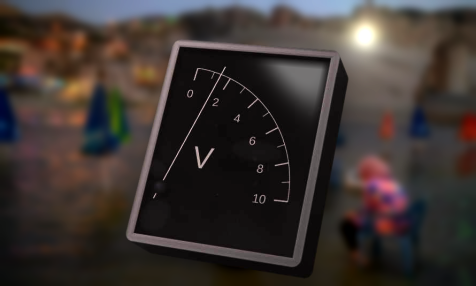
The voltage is value=1.5 unit=V
